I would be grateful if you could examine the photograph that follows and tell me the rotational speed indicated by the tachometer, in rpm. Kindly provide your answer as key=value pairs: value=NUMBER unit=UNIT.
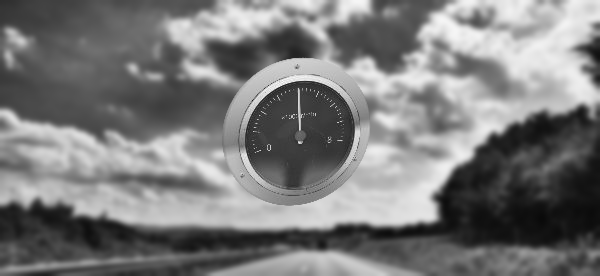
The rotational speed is value=4000 unit=rpm
